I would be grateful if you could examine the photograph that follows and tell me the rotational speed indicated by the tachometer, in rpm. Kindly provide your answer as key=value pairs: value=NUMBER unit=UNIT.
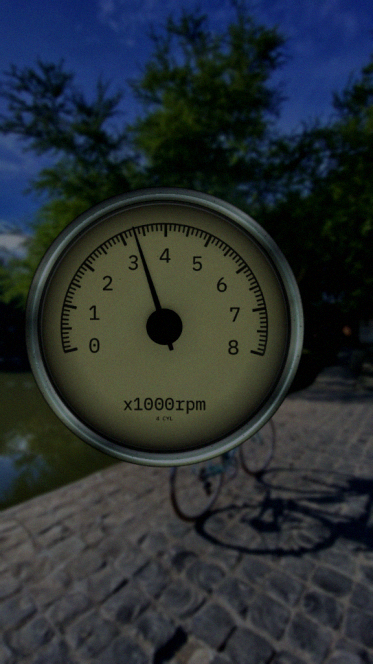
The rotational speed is value=3300 unit=rpm
